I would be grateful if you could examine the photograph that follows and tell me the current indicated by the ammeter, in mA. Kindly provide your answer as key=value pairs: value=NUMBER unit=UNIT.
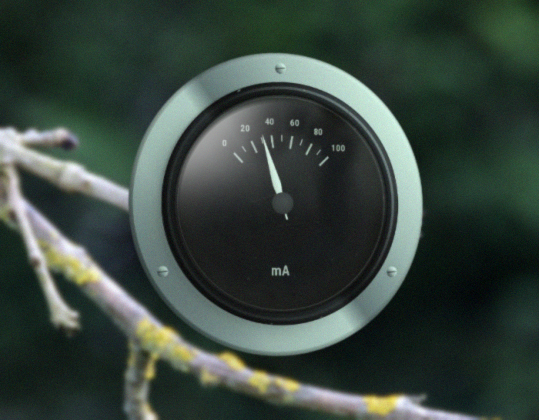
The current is value=30 unit=mA
